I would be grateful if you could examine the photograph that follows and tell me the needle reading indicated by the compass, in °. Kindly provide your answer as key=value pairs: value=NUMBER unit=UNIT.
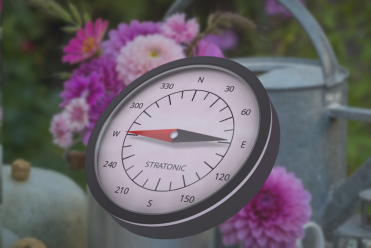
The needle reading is value=270 unit=°
